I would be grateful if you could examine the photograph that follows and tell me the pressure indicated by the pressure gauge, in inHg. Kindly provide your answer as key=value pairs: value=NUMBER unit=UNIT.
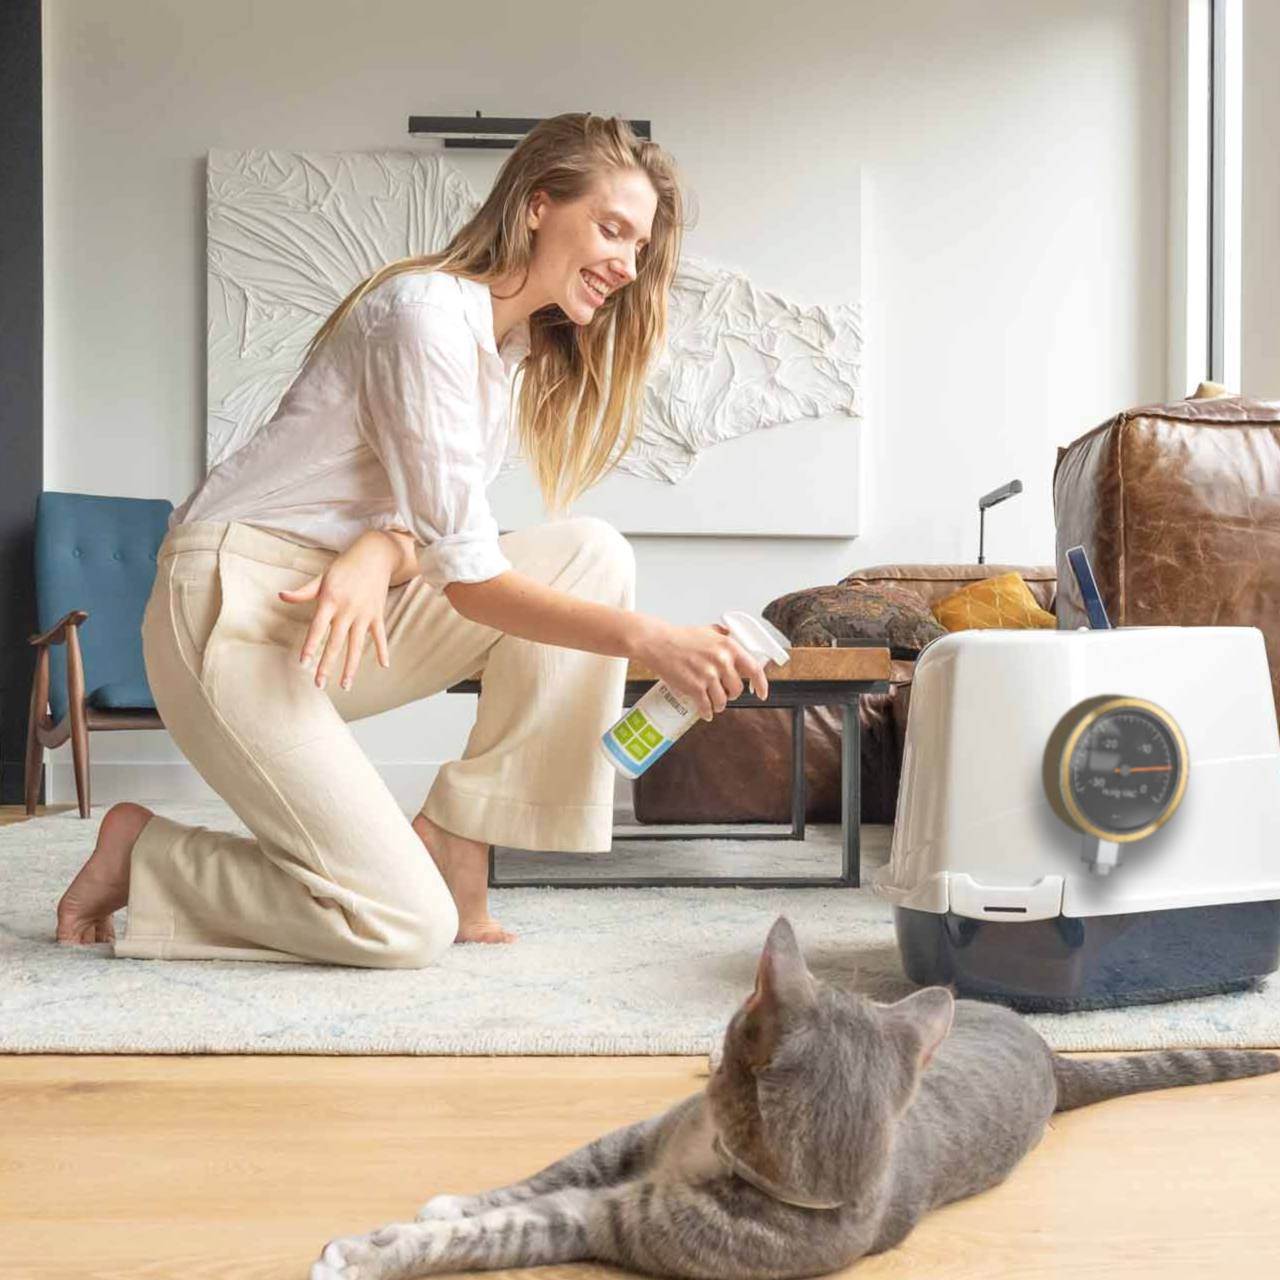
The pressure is value=-5 unit=inHg
